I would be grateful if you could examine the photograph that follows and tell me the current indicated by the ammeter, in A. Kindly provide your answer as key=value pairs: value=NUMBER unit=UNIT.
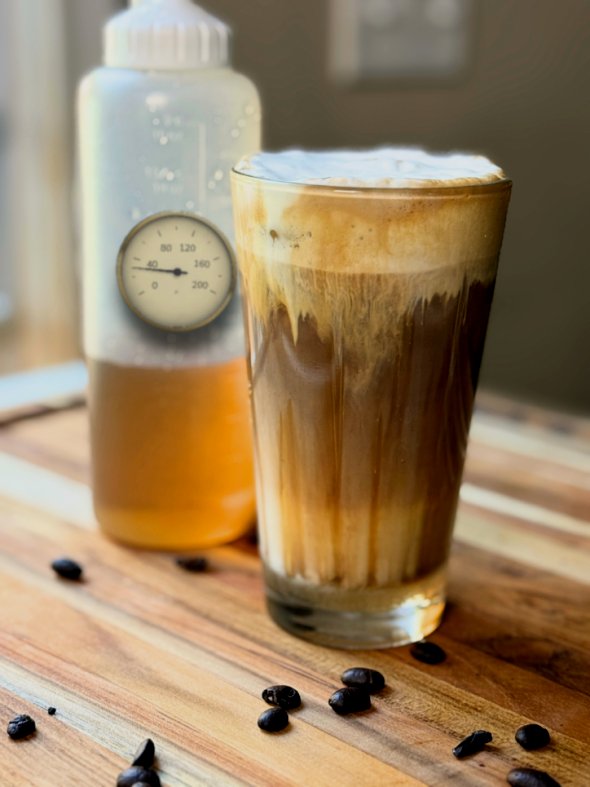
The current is value=30 unit=A
